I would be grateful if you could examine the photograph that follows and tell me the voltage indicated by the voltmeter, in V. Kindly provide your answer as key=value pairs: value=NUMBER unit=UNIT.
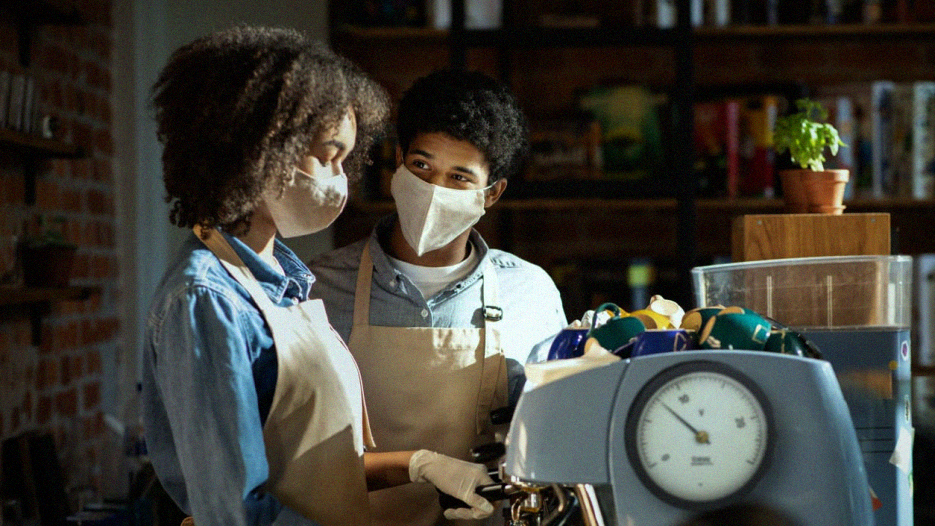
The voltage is value=7.5 unit=V
